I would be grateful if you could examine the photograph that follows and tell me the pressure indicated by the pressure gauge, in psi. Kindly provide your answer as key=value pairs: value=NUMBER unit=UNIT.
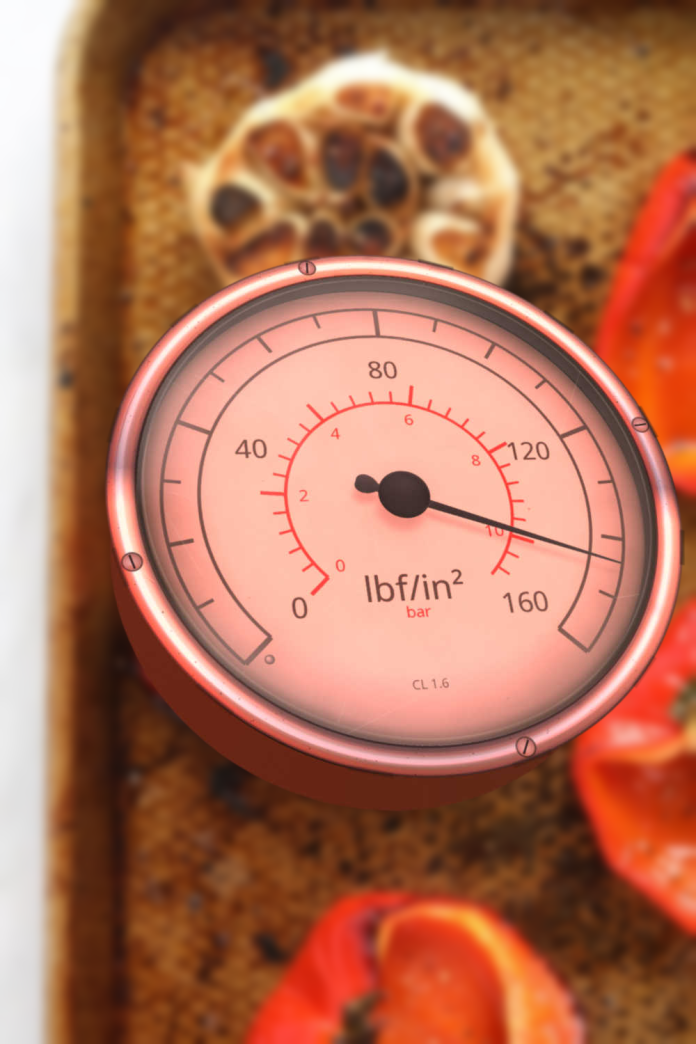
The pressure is value=145 unit=psi
